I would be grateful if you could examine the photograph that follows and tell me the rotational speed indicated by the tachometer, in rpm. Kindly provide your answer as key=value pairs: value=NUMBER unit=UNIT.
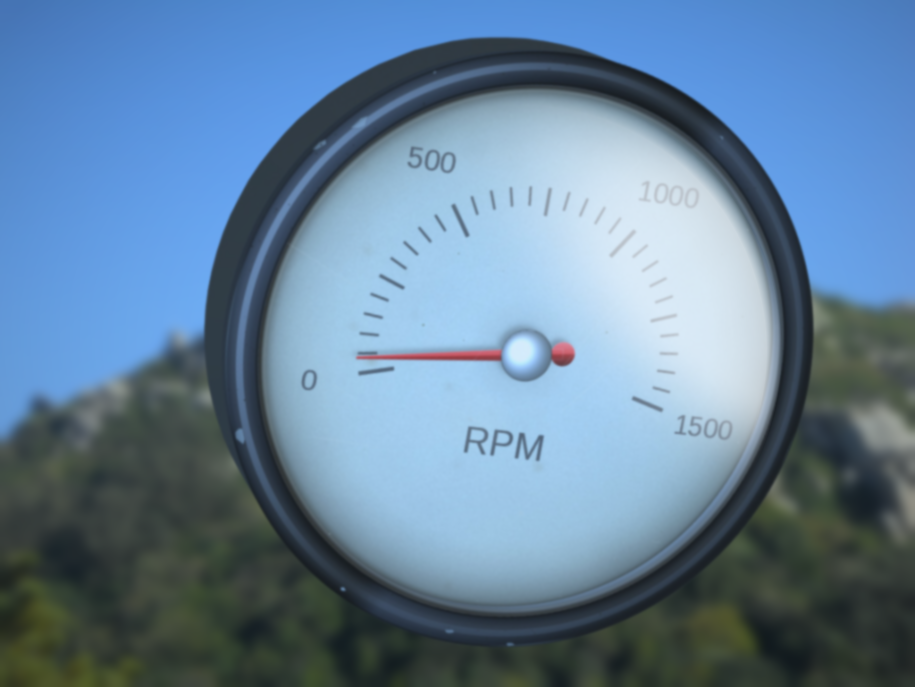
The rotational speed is value=50 unit=rpm
